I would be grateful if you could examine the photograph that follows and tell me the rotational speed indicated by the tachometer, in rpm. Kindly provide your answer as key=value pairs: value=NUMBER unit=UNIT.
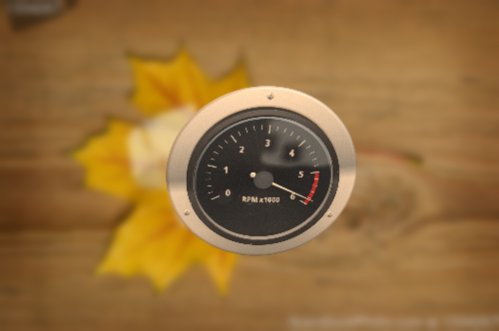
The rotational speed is value=5800 unit=rpm
